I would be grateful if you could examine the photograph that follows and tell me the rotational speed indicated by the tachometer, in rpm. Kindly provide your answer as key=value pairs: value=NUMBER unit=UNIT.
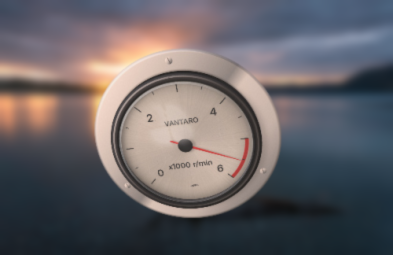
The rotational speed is value=5500 unit=rpm
